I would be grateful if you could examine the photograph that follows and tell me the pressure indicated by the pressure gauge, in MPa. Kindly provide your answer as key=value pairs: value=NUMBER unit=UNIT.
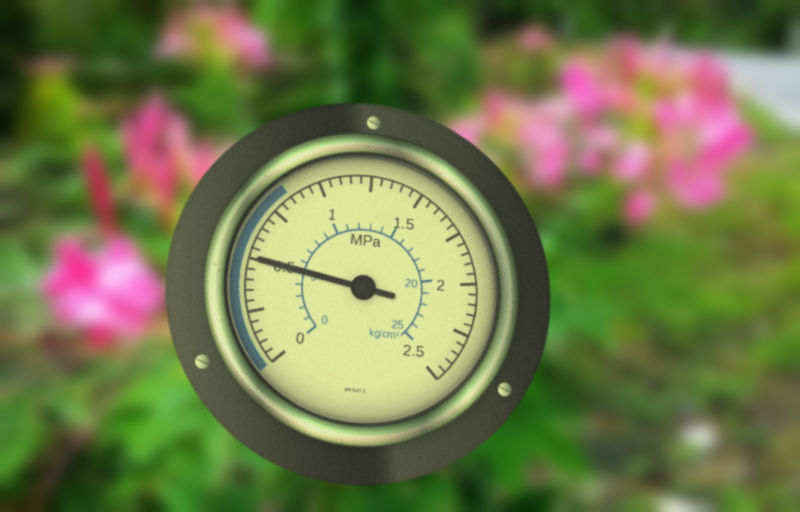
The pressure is value=0.5 unit=MPa
